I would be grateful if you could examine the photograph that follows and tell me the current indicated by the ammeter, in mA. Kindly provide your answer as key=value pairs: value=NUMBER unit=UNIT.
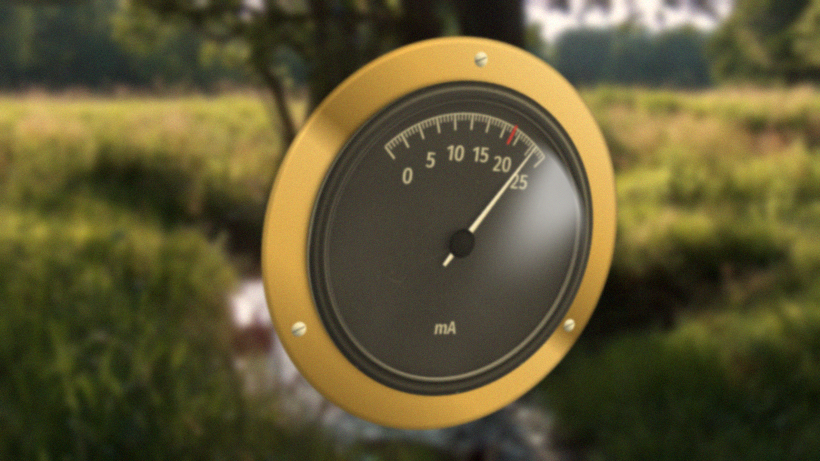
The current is value=22.5 unit=mA
